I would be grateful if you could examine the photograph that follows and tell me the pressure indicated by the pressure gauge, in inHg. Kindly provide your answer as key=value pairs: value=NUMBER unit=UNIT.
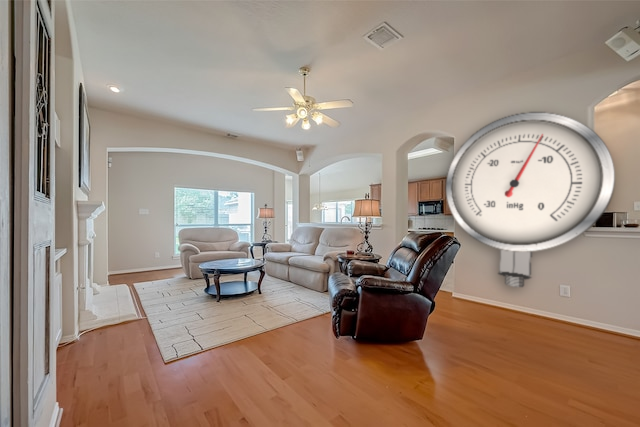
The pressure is value=-12.5 unit=inHg
